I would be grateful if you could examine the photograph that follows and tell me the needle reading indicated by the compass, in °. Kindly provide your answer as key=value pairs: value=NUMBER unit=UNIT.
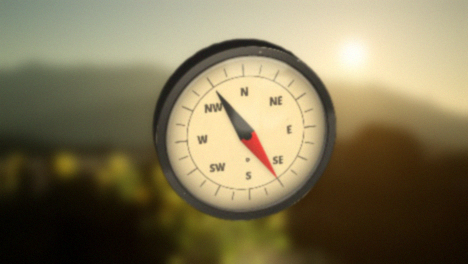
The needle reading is value=150 unit=°
